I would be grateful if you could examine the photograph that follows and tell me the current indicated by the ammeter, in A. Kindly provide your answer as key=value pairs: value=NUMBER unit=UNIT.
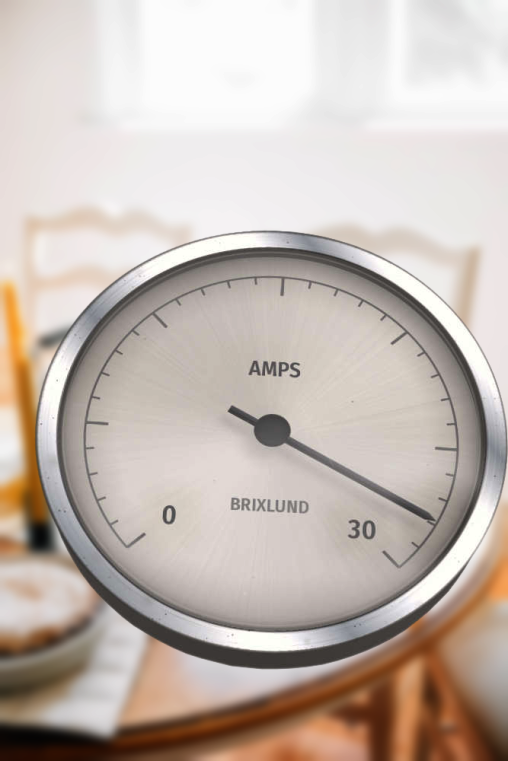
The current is value=28 unit=A
